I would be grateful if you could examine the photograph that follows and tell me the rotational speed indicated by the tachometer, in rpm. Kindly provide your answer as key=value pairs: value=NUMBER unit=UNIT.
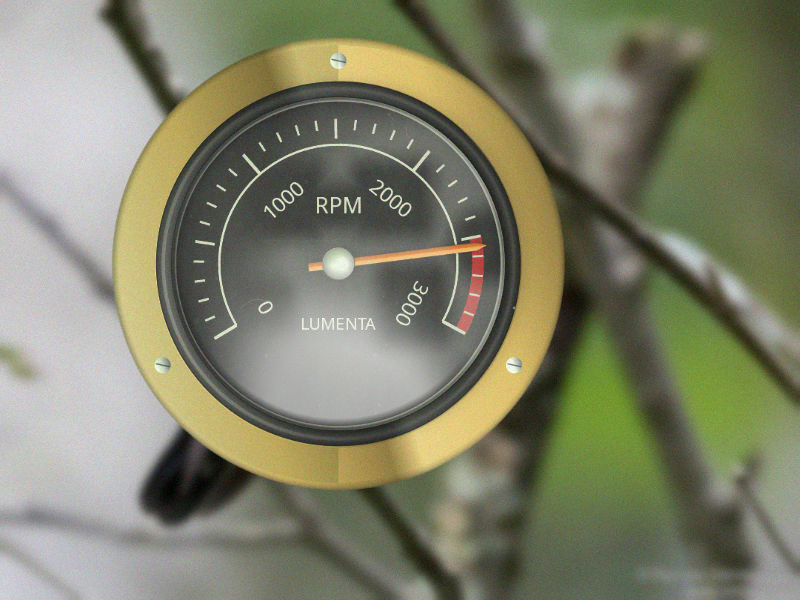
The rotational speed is value=2550 unit=rpm
